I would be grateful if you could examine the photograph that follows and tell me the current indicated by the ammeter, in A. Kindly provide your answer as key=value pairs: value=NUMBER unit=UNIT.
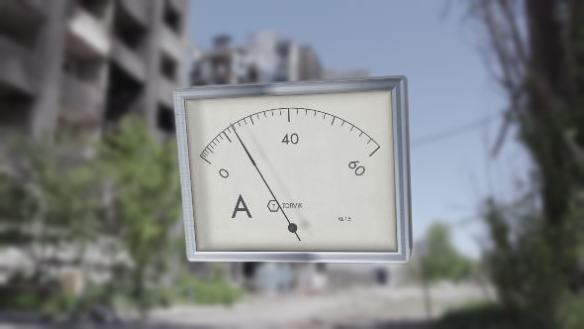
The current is value=24 unit=A
